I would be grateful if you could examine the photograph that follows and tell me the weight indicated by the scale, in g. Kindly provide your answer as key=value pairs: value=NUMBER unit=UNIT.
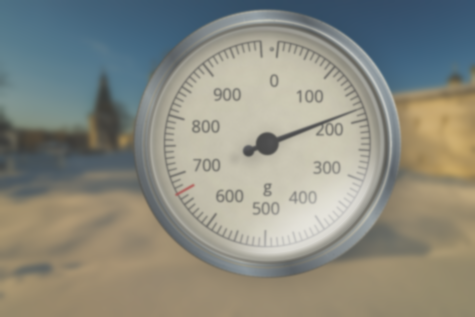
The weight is value=180 unit=g
